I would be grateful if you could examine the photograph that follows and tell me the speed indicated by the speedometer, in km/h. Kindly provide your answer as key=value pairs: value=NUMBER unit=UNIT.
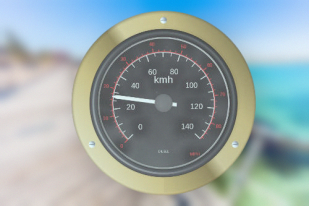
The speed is value=27.5 unit=km/h
